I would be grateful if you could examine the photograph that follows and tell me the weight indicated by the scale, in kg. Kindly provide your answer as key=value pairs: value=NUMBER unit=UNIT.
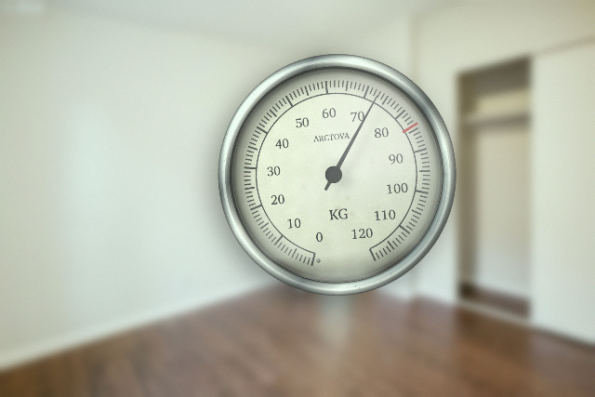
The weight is value=73 unit=kg
